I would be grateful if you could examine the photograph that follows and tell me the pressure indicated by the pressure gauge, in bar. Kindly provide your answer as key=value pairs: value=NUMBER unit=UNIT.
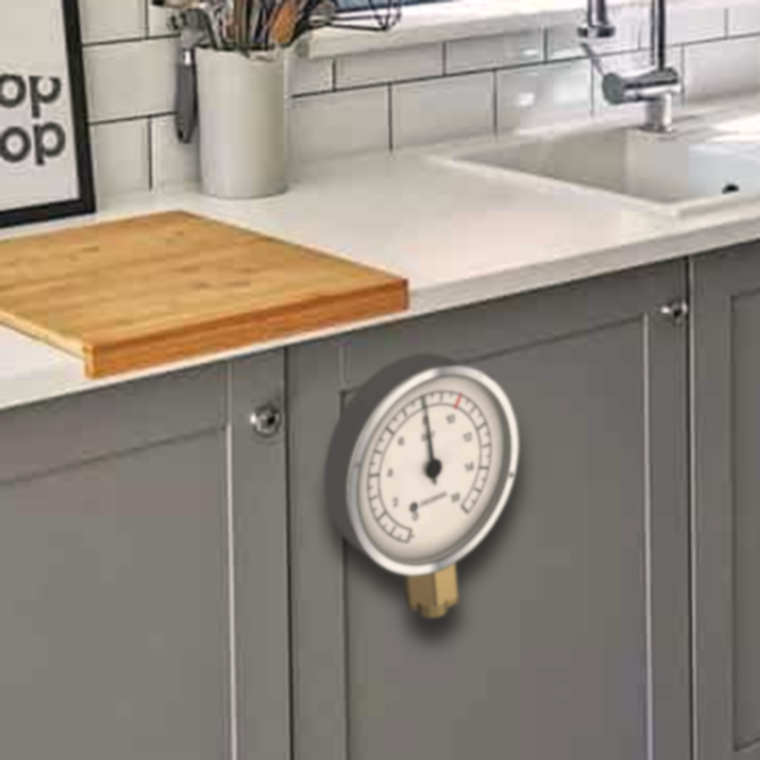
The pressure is value=8 unit=bar
